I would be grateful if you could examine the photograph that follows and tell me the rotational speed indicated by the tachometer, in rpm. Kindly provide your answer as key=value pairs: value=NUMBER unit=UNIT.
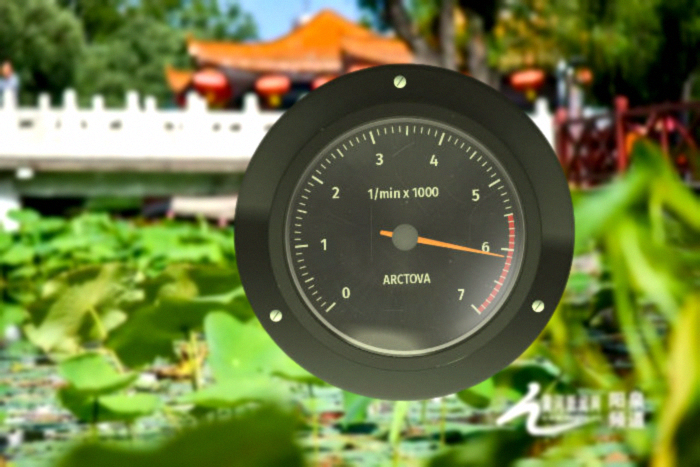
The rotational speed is value=6100 unit=rpm
